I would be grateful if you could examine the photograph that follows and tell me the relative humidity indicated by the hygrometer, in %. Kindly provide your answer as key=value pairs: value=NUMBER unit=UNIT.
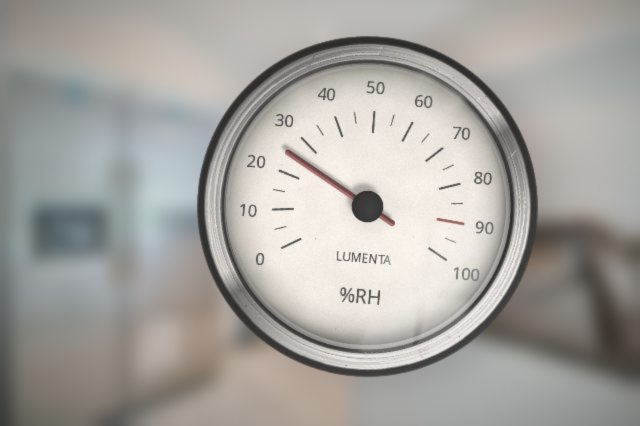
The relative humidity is value=25 unit=%
